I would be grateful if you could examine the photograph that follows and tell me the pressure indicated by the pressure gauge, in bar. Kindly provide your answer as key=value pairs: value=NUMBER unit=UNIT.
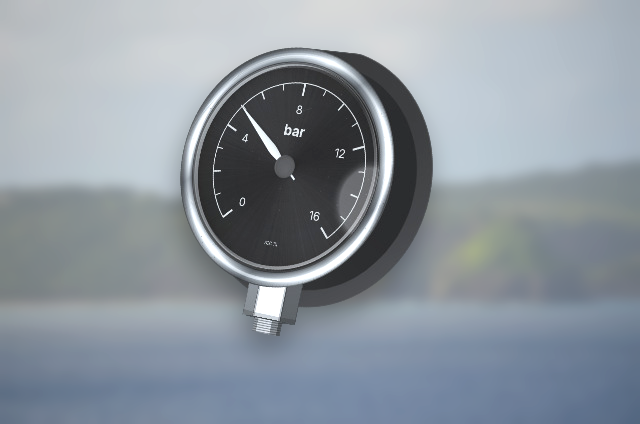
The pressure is value=5 unit=bar
